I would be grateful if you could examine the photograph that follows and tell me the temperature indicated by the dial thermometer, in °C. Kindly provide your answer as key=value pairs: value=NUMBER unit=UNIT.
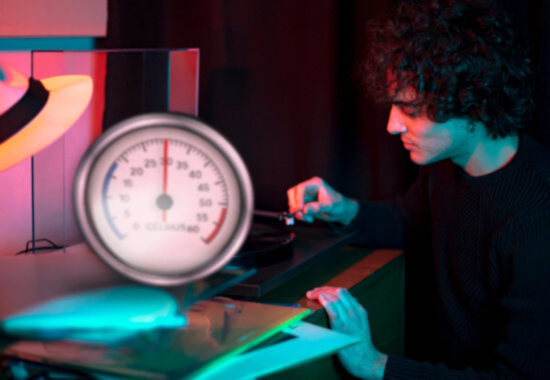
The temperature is value=30 unit=°C
